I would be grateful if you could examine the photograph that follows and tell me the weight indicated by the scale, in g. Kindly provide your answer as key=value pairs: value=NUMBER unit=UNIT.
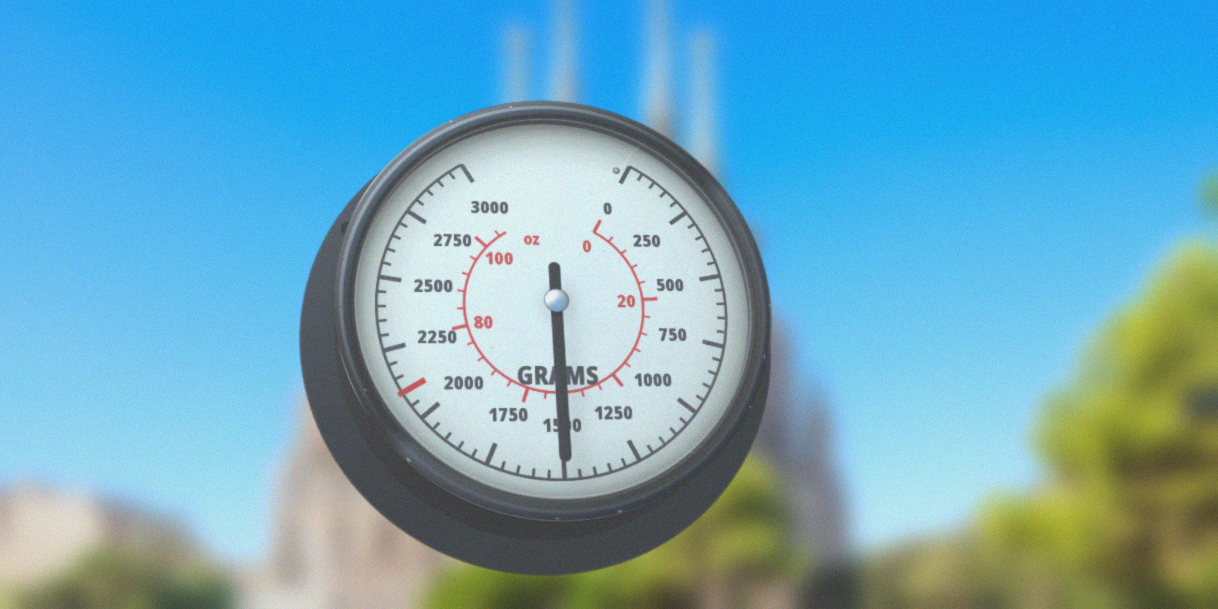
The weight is value=1500 unit=g
